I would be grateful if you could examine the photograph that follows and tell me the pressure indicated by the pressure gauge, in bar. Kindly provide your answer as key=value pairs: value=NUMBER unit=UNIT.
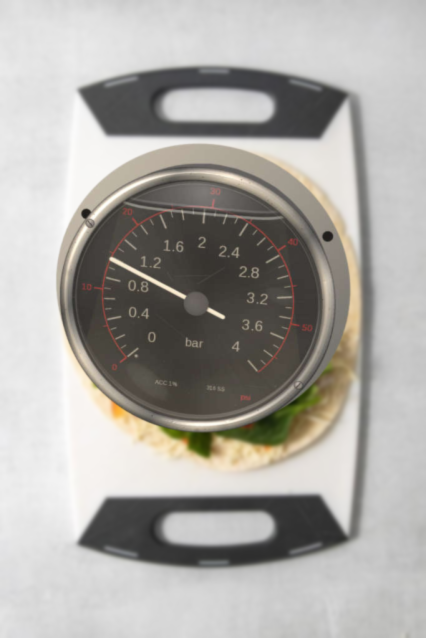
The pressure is value=1 unit=bar
